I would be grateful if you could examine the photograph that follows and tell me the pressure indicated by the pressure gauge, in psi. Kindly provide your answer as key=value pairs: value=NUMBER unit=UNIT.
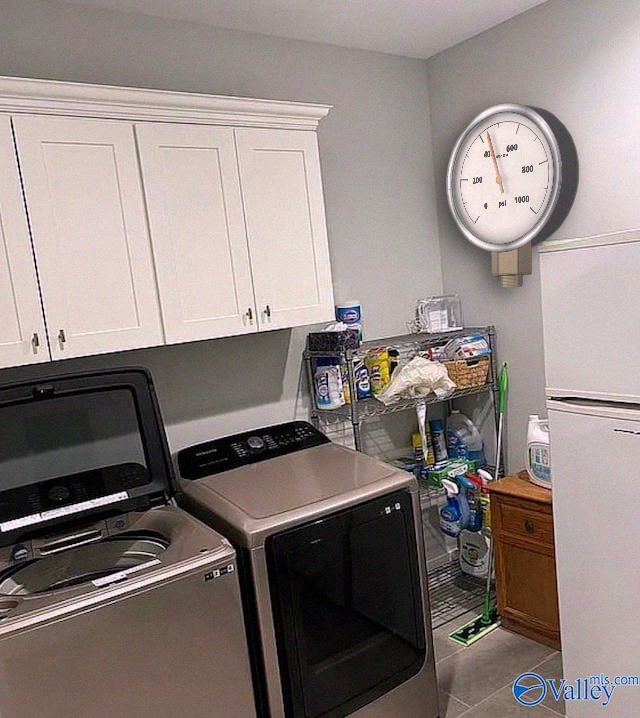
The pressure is value=450 unit=psi
